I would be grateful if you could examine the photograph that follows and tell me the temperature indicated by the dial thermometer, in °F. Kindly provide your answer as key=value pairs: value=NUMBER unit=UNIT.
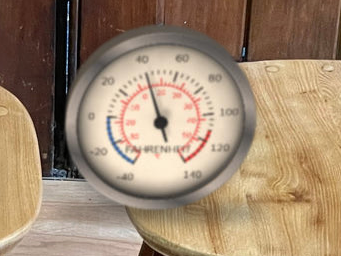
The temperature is value=40 unit=°F
